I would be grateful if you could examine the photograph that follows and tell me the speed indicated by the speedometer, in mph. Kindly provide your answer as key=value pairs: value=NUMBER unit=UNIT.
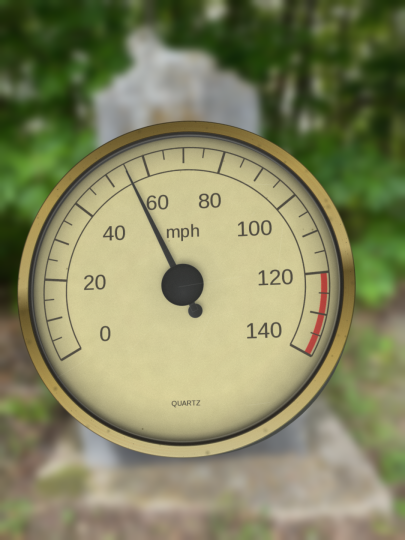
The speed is value=55 unit=mph
